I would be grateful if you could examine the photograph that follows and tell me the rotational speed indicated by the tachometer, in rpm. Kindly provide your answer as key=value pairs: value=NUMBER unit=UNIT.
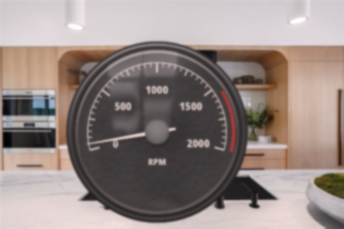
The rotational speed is value=50 unit=rpm
